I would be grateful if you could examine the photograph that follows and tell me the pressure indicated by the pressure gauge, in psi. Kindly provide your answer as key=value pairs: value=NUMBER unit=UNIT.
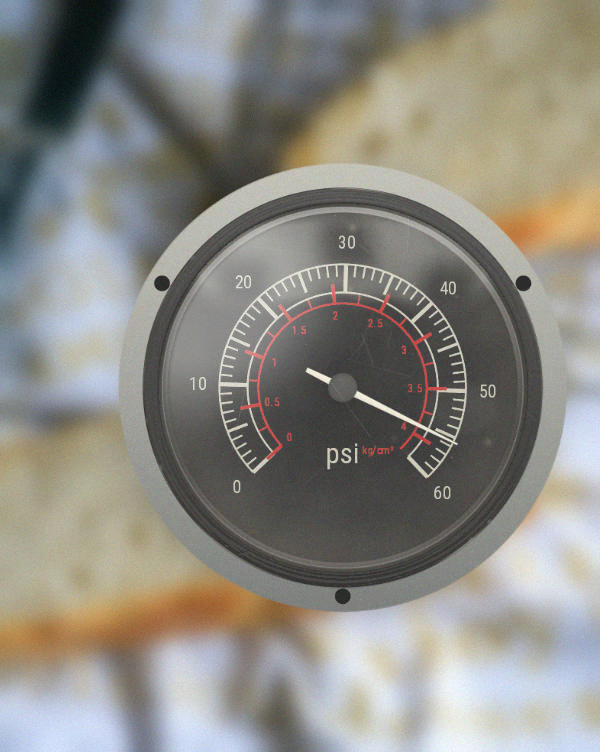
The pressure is value=55.5 unit=psi
